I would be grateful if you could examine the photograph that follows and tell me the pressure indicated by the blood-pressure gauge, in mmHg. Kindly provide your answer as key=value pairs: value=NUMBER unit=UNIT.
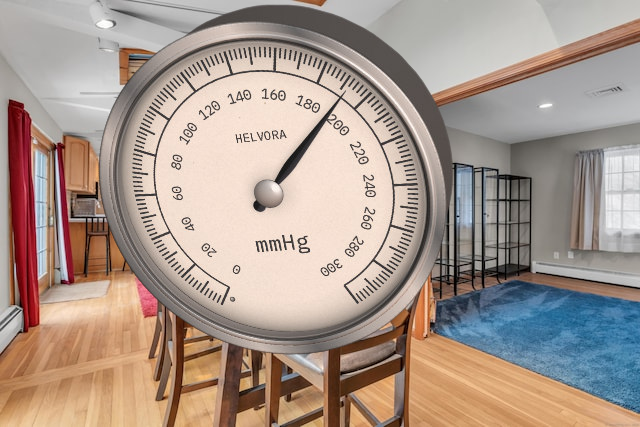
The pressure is value=192 unit=mmHg
